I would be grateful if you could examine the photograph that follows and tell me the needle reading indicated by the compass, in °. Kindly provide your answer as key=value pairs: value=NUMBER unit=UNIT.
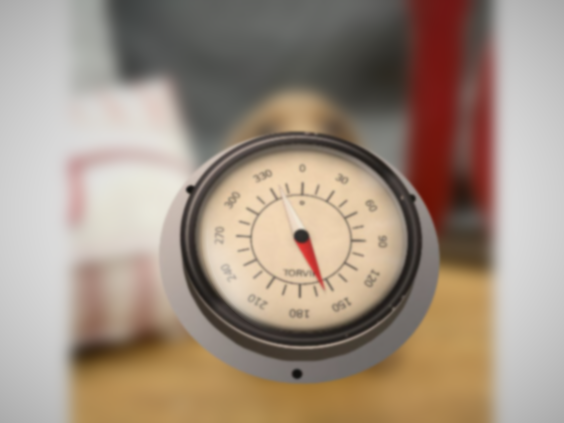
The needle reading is value=157.5 unit=°
